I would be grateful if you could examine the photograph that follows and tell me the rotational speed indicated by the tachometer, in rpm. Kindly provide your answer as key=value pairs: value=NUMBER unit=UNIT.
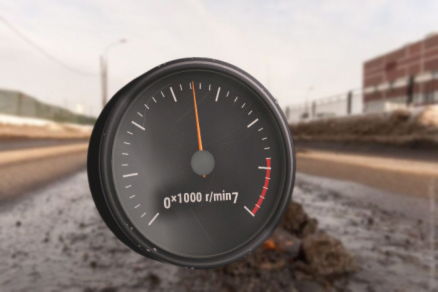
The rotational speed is value=3400 unit=rpm
